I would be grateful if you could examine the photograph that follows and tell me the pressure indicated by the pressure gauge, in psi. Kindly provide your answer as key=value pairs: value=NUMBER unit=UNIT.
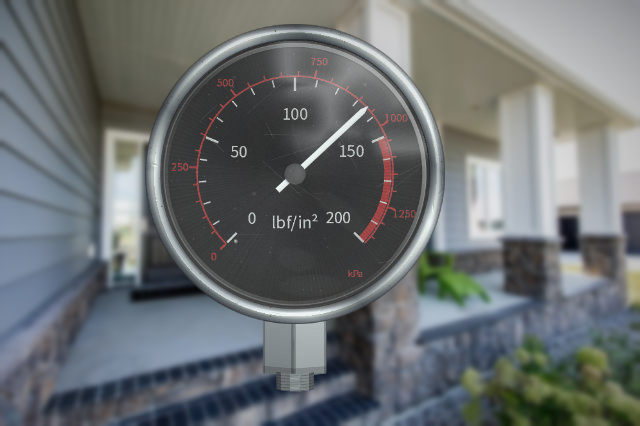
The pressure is value=135 unit=psi
